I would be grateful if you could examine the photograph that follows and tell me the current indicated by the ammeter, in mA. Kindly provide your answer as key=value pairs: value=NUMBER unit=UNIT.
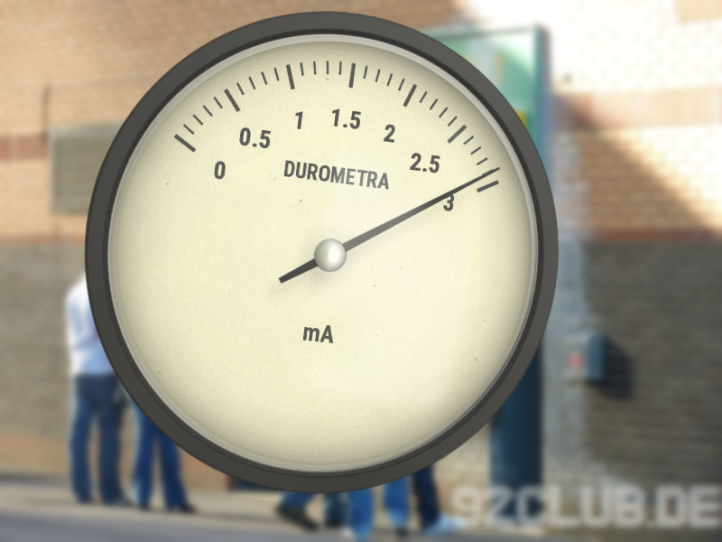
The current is value=2.9 unit=mA
